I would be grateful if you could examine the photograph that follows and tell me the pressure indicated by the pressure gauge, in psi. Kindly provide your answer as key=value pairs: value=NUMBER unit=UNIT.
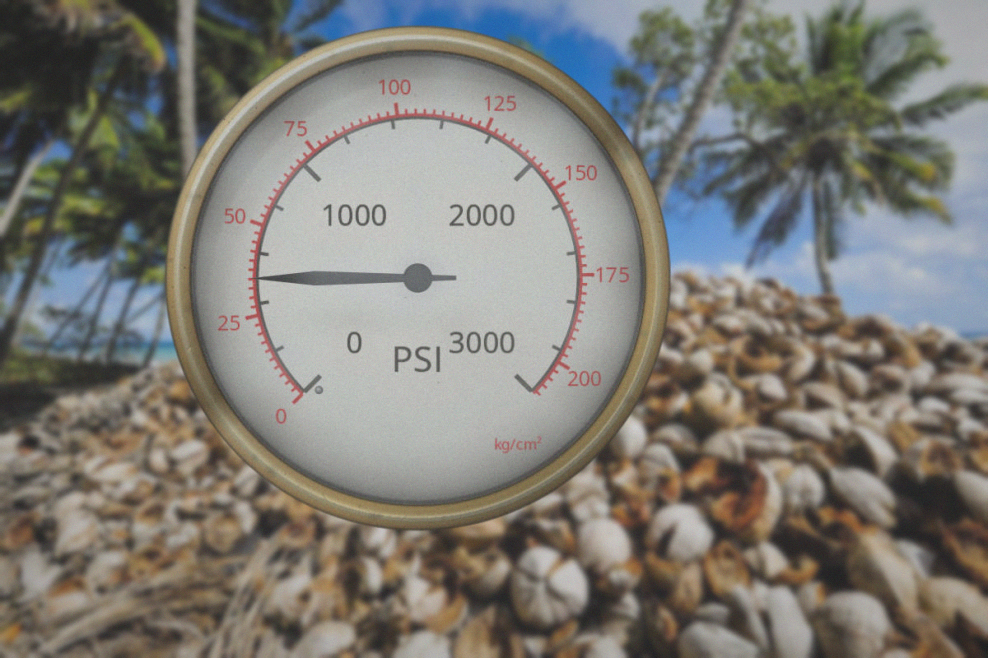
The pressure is value=500 unit=psi
